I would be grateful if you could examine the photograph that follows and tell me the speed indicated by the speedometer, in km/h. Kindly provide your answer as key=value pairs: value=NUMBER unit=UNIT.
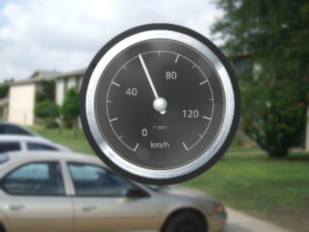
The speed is value=60 unit=km/h
